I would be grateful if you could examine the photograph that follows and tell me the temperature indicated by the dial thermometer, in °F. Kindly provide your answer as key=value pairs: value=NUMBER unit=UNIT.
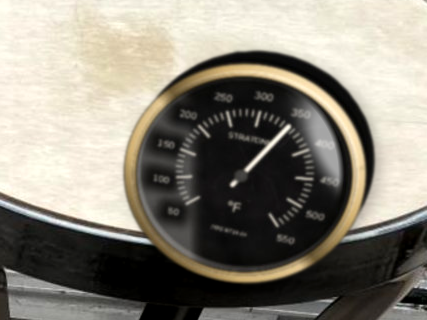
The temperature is value=350 unit=°F
